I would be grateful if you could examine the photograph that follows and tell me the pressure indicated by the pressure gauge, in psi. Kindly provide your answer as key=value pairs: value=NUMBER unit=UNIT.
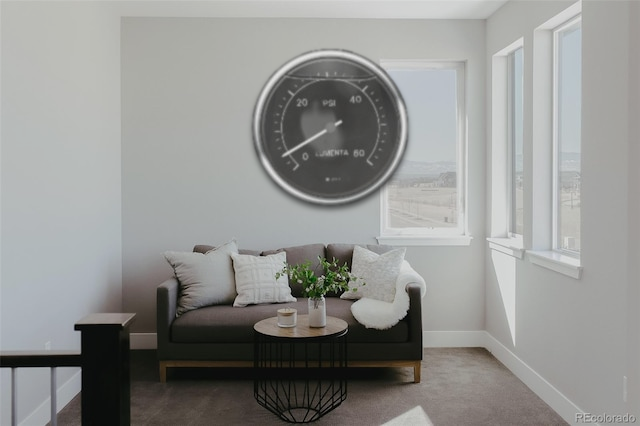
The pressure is value=4 unit=psi
